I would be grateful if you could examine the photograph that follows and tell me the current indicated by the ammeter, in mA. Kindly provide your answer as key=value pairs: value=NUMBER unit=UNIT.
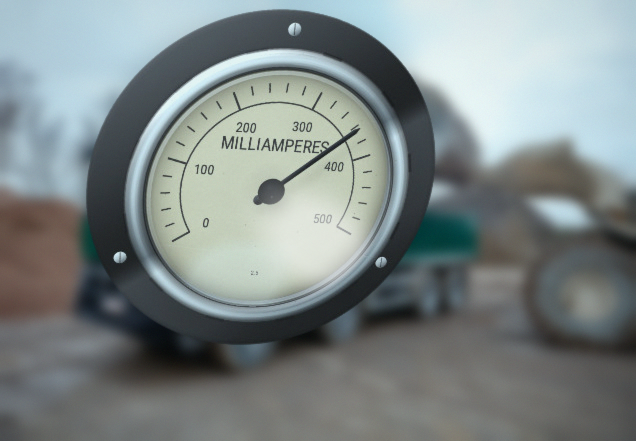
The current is value=360 unit=mA
